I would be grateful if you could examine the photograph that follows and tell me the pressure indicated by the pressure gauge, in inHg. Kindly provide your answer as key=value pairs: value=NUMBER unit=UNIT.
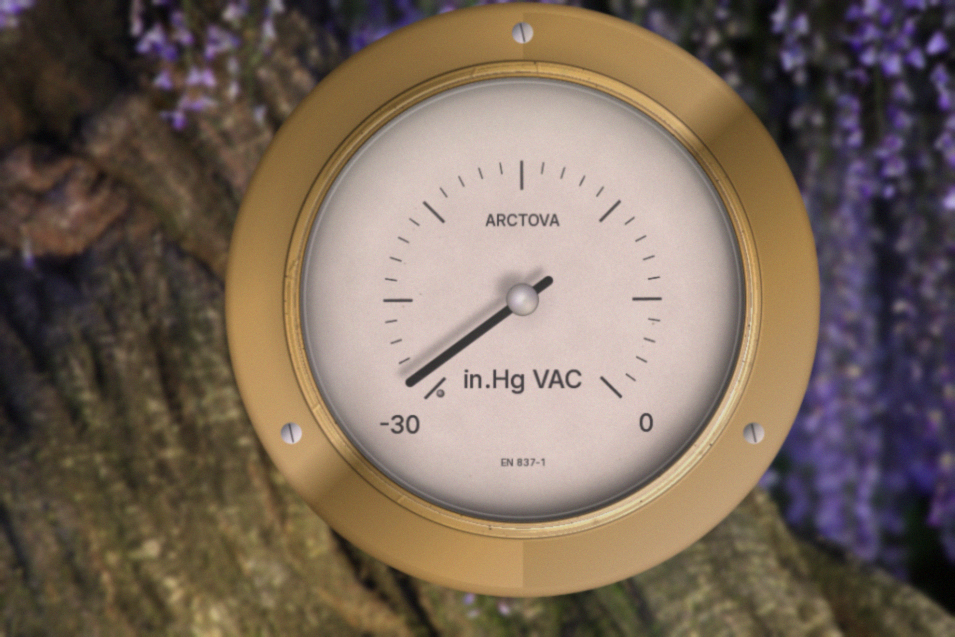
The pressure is value=-29 unit=inHg
